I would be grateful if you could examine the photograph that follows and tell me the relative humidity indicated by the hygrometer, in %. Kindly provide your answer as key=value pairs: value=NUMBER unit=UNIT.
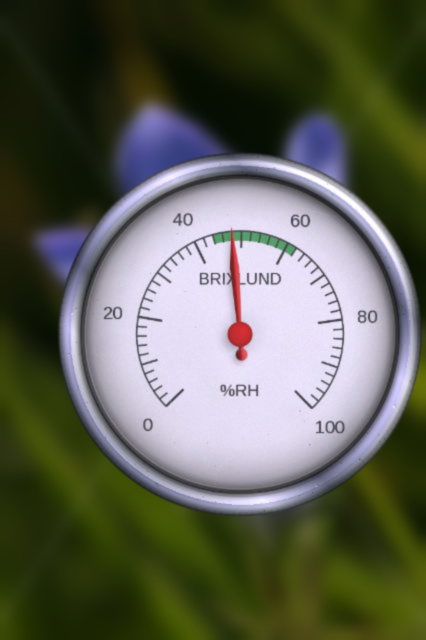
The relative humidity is value=48 unit=%
